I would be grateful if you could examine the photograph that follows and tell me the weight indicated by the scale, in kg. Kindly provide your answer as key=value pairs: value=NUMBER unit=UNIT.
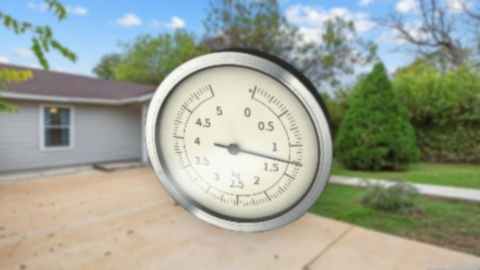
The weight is value=1.25 unit=kg
